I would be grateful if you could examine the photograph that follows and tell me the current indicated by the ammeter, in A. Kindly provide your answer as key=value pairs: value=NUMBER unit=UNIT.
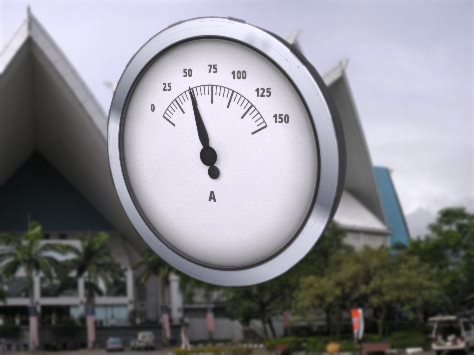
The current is value=50 unit=A
